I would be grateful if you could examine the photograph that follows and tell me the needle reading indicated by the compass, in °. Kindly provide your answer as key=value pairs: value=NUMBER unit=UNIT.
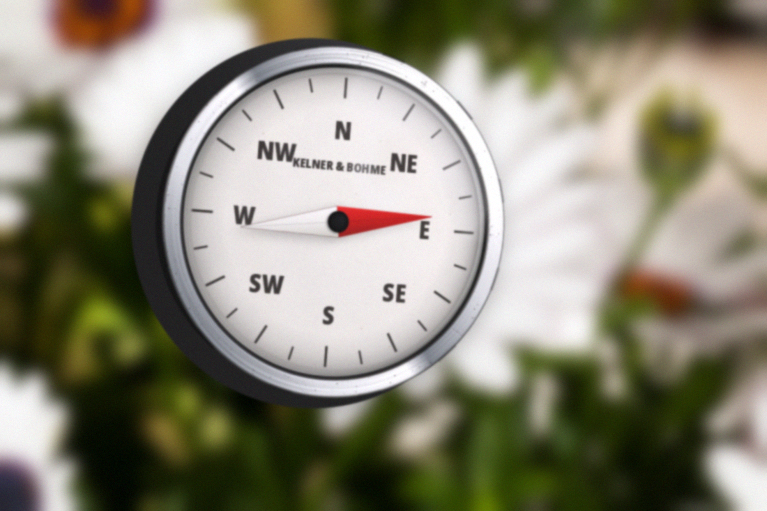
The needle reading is value=82.5 unit=°
